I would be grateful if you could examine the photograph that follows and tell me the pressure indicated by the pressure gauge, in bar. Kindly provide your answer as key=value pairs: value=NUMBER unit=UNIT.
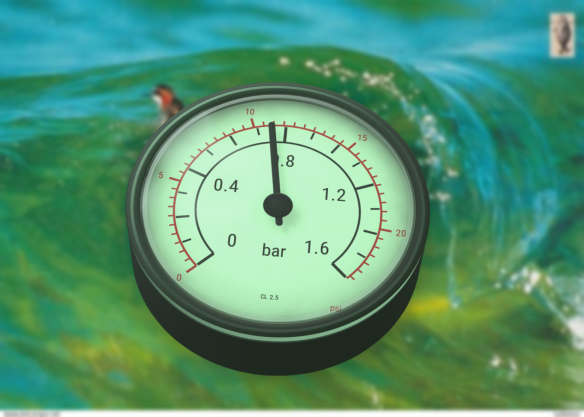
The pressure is value=0.75 unit=bar
